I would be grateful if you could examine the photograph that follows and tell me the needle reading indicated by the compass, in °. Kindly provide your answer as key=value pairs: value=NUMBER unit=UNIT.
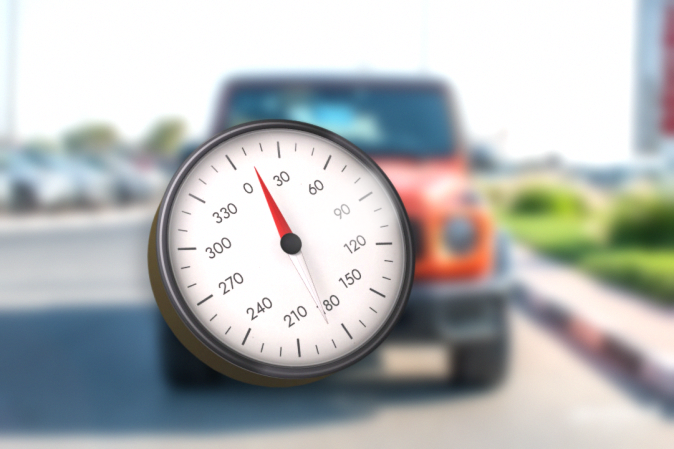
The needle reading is value=10 unit=°
